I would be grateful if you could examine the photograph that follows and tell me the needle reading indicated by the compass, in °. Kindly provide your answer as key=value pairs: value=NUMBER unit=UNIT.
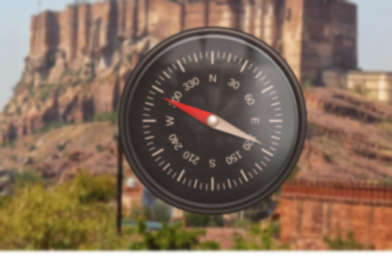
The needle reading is value=295 unit=°
